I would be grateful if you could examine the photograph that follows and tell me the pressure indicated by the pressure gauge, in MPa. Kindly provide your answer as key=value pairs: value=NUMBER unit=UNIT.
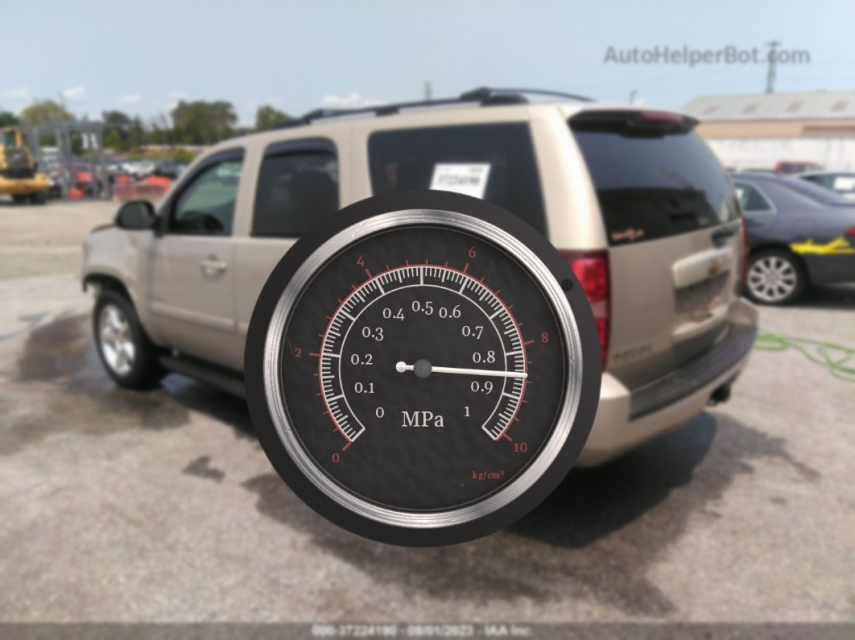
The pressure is value=0.85 unit=MPa
